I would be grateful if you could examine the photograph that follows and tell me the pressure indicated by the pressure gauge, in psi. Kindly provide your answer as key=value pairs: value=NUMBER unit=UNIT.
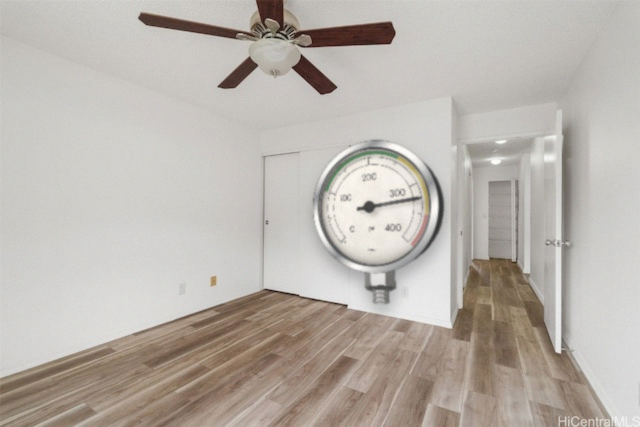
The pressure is value=325 unit=psi
